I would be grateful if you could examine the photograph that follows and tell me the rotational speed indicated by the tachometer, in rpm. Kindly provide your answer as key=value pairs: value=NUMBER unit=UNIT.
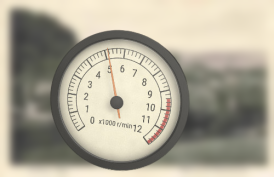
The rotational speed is value=5200 unit=rpm
